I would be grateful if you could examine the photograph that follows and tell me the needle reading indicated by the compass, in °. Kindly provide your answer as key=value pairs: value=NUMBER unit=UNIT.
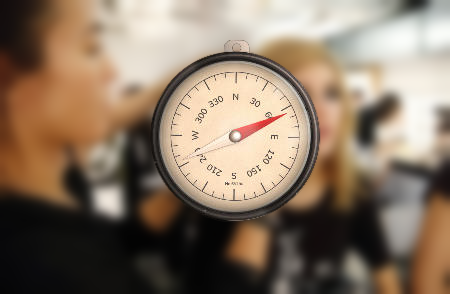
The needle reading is value=65 unit=°
